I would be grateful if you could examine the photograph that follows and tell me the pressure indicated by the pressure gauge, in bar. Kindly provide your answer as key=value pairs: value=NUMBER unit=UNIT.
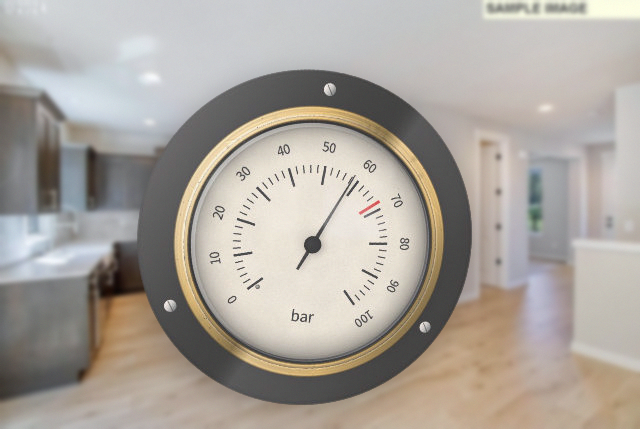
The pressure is value=58 unit=bar
